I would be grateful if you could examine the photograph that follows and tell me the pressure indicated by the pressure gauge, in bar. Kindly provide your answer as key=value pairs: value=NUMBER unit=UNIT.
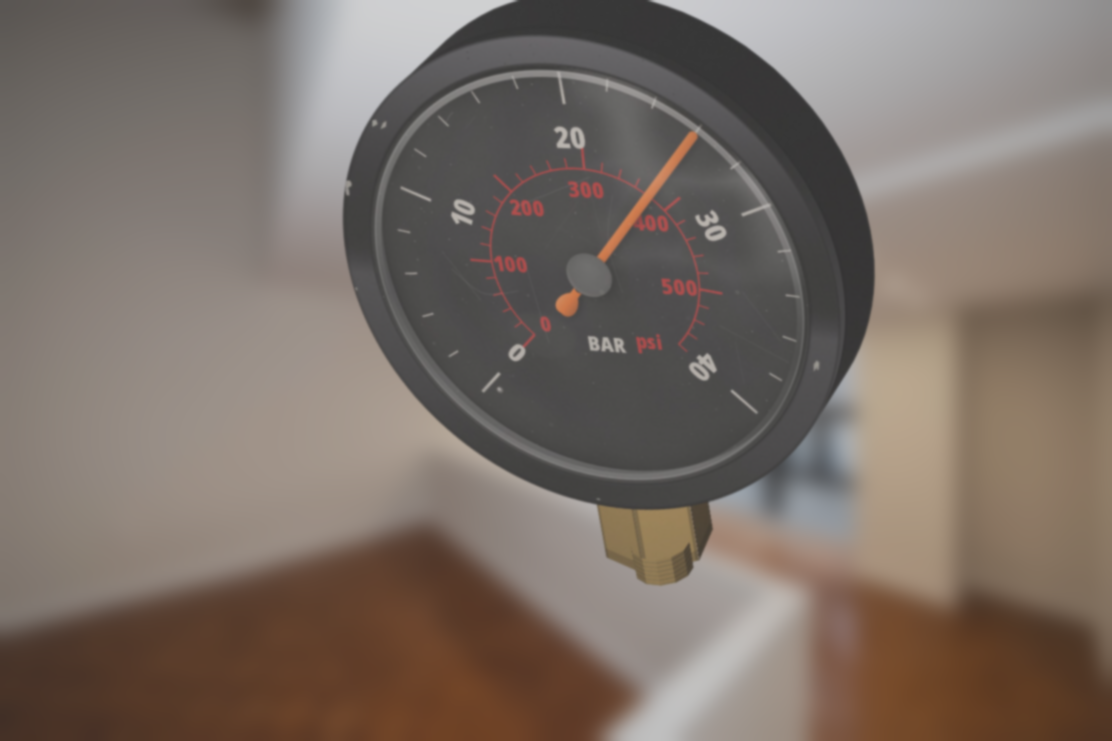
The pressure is value=26 unit=bar
